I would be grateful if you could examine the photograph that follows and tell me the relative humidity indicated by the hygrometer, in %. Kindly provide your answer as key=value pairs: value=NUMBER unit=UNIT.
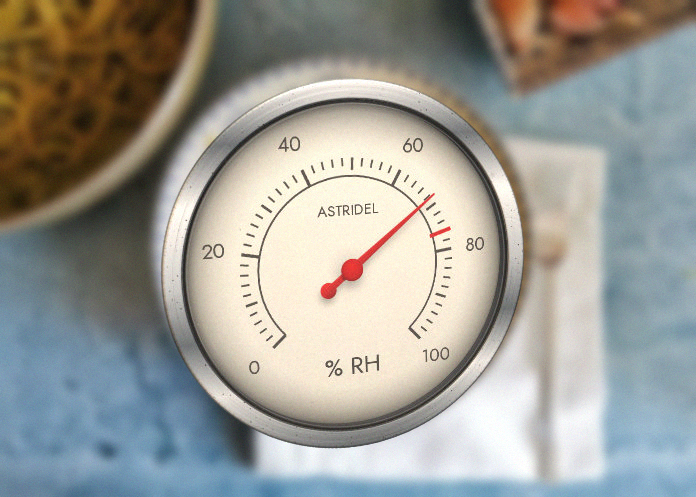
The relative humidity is value=68 unit=%
